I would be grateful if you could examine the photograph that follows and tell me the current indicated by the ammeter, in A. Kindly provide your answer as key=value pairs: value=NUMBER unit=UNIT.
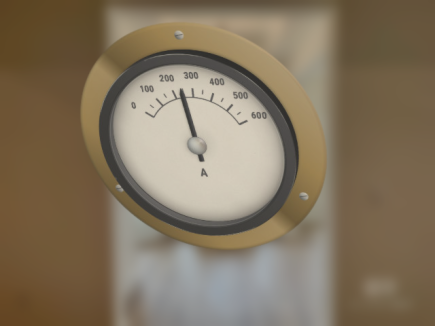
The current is value=250 unit=A
